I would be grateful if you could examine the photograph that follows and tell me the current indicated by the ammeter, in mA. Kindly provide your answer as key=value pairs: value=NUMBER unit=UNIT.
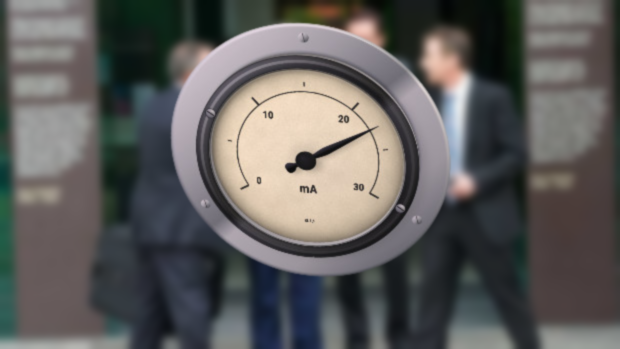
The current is value=22.5 unit=mA
